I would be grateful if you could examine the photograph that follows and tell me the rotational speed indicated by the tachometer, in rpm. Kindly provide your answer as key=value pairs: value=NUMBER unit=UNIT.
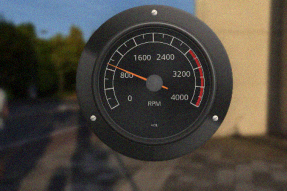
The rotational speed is value=900 unit=rpm
